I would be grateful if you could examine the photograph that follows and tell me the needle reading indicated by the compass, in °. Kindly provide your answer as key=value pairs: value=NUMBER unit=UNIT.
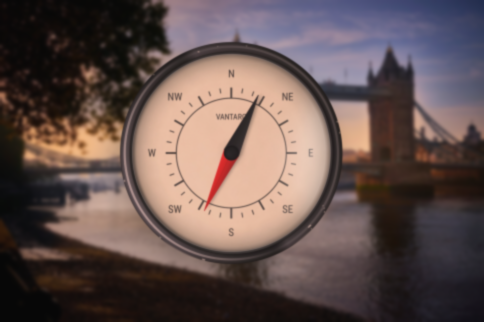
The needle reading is value=205 unit=°
